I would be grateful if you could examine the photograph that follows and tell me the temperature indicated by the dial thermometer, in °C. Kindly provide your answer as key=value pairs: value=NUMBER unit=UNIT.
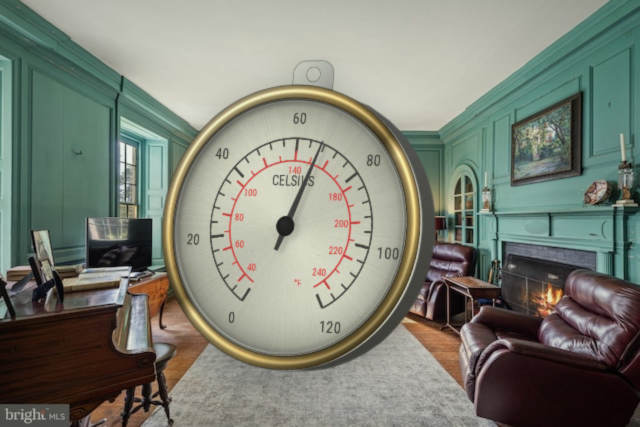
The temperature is value=68 unit=°C
